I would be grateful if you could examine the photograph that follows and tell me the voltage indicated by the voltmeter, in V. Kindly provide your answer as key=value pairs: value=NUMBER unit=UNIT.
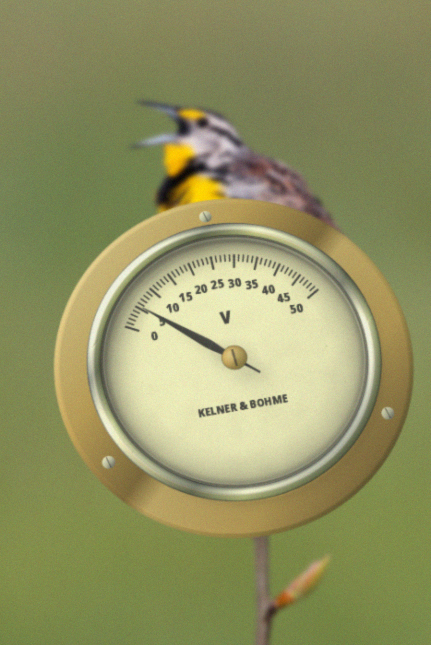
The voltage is value=5 unit=V
